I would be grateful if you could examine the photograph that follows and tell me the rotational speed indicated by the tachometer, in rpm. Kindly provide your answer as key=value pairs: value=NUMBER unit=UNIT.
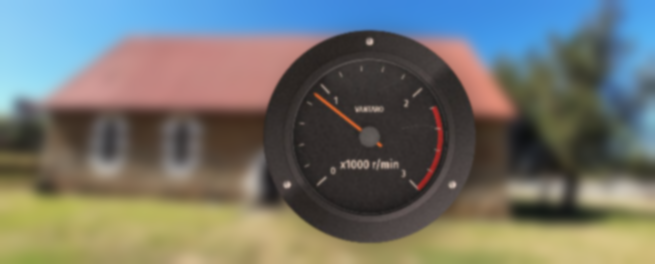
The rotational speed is value=900 unit=rpm
